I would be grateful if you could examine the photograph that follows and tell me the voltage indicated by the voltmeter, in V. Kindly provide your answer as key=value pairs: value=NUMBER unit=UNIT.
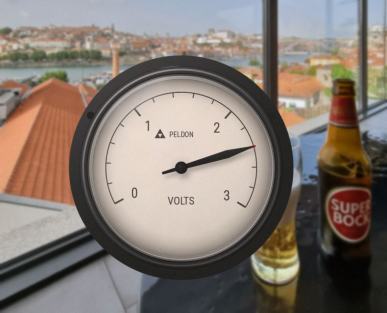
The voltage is value=2.4 unit=V
